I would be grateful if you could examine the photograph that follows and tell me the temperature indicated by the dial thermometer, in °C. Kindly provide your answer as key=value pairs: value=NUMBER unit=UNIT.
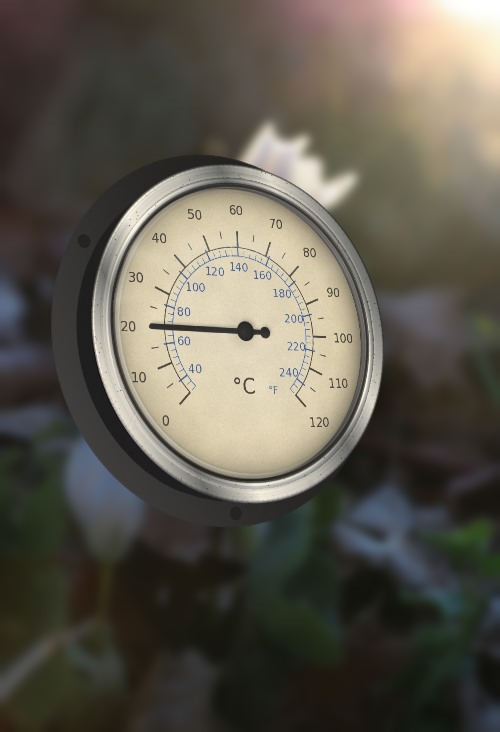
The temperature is value=20 unit=°C
